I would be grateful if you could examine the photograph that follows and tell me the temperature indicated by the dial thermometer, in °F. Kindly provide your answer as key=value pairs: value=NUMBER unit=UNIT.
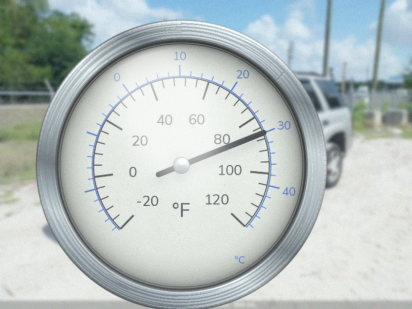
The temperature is value=86 unit=°F
